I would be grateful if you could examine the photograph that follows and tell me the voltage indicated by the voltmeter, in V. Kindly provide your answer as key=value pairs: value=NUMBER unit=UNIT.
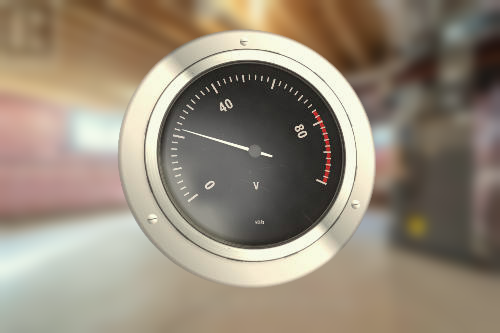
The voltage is value=22 unit=V
